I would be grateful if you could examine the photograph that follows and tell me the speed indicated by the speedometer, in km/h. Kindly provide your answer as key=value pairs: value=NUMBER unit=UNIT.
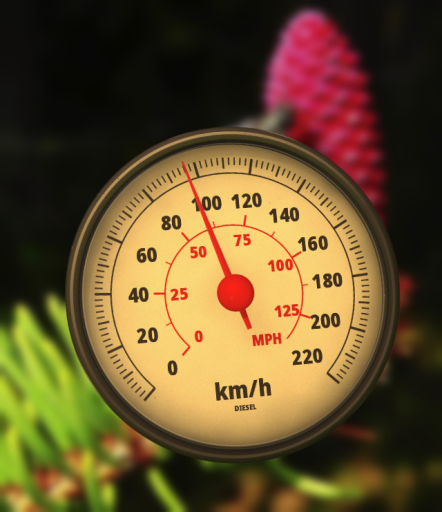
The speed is value=96 unit=km/h
